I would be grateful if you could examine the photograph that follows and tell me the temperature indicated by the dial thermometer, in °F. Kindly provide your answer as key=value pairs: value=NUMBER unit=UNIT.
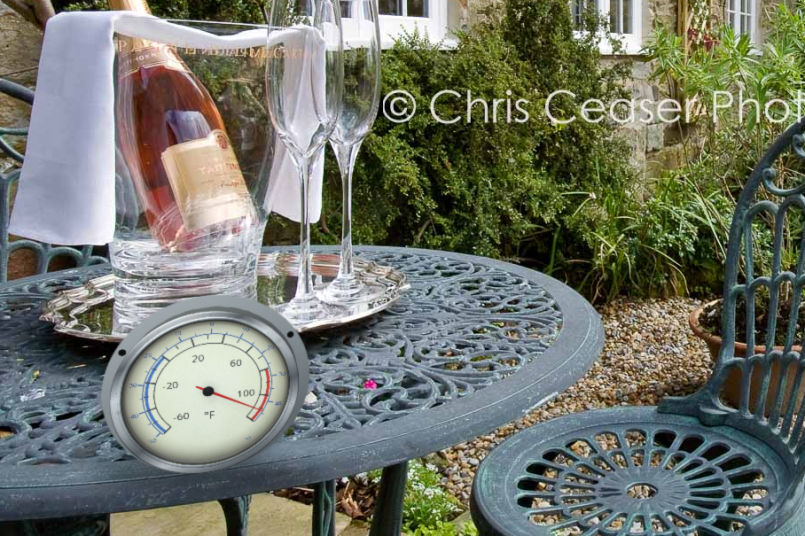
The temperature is value=110 unit=°F
